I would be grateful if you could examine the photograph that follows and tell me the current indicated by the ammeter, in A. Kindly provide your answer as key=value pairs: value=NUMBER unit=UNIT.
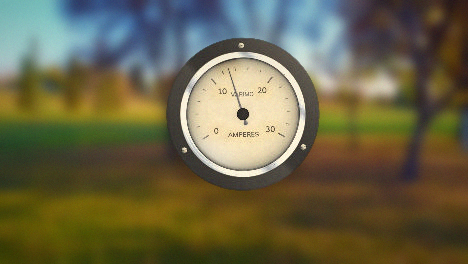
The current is value=13 unit=A
